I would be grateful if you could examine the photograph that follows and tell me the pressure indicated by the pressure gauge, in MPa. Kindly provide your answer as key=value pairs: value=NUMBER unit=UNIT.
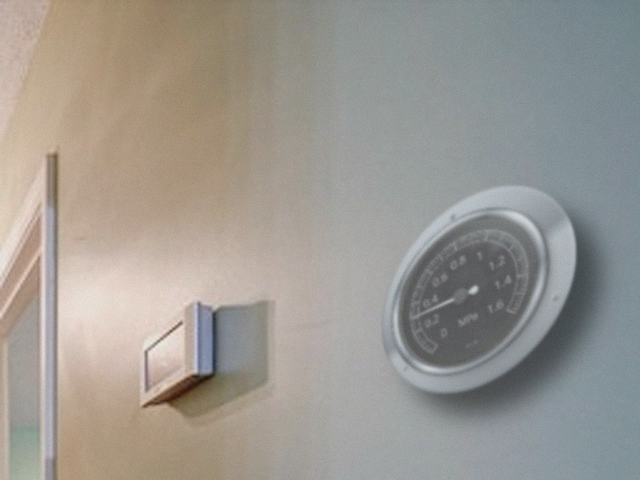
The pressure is value=0.3 unit=MPa
